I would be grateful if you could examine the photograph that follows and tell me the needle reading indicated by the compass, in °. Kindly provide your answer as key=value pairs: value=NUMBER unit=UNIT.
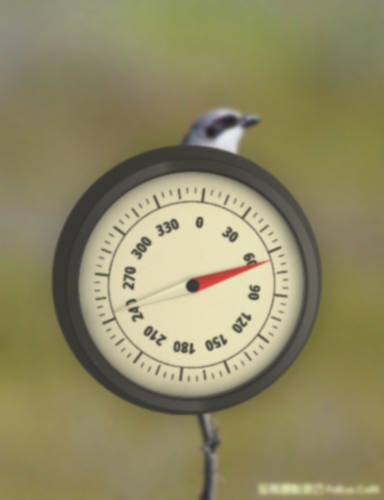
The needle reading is value=65 unit=°
